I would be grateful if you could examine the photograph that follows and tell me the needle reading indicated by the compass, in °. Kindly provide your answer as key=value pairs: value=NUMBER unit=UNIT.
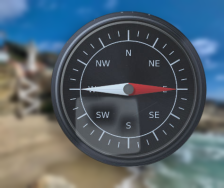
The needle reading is value=90 unit=°
